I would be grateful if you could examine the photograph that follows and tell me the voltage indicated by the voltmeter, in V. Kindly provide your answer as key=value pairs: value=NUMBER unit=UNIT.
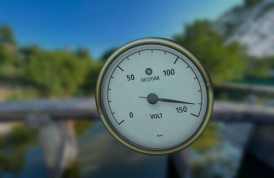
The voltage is value=140 unit=V
